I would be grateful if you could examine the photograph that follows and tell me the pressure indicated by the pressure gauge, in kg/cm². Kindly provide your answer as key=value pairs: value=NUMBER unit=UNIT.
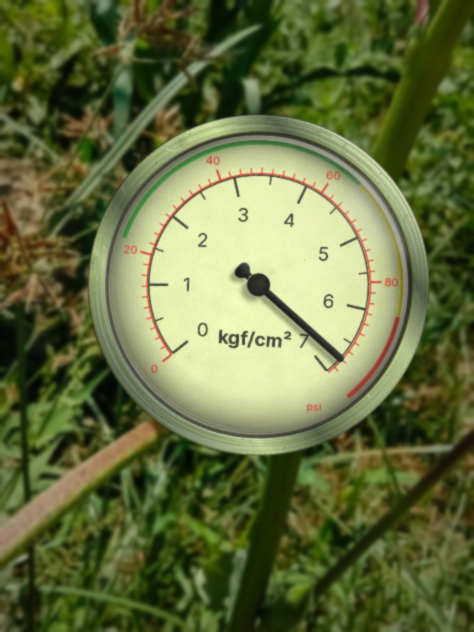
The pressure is value=6.75 unit=kg/cm²
